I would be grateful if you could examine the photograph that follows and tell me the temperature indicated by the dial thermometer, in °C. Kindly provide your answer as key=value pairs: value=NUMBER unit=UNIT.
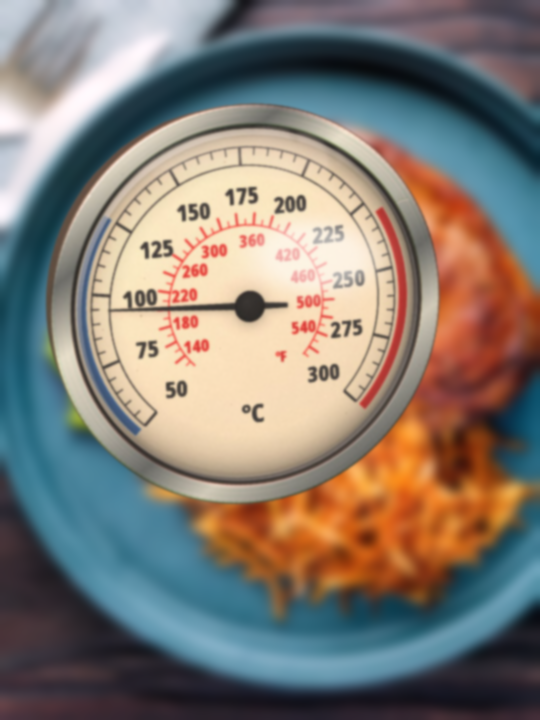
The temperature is value=95 unit=°C
